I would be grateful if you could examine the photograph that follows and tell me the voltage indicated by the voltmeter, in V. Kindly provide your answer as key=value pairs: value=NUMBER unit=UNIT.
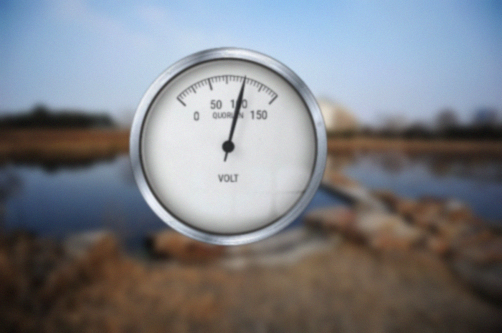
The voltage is value=100 unit=V
